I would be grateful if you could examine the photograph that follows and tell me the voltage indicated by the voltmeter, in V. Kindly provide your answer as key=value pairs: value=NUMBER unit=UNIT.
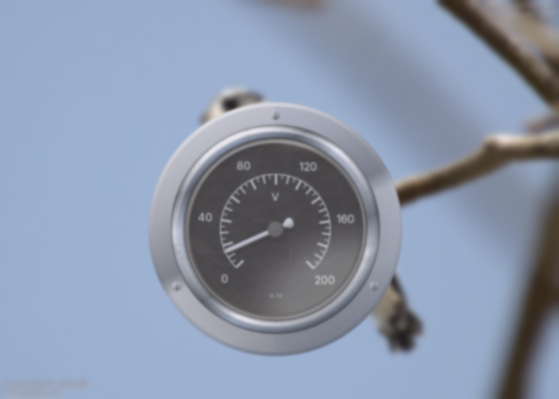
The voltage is value=15 unit=V
